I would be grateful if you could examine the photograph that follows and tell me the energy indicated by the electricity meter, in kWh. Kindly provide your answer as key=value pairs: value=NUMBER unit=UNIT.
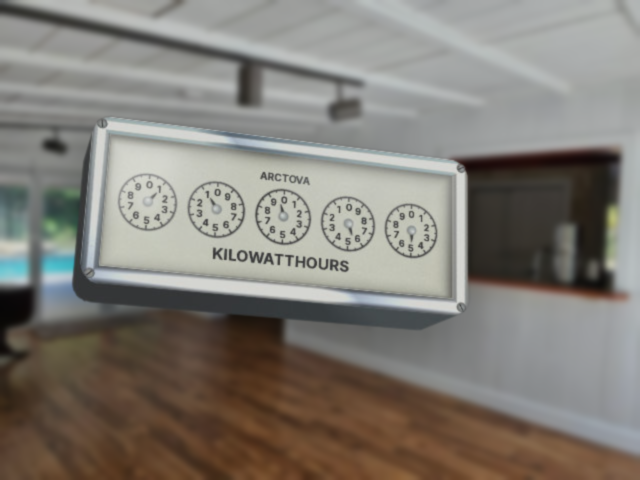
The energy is value=10955 unit=kWh
